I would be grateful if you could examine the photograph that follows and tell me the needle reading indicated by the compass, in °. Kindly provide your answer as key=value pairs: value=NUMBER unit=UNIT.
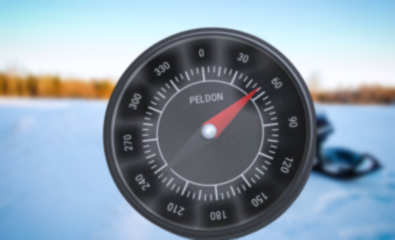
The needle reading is value=55 unit=°
